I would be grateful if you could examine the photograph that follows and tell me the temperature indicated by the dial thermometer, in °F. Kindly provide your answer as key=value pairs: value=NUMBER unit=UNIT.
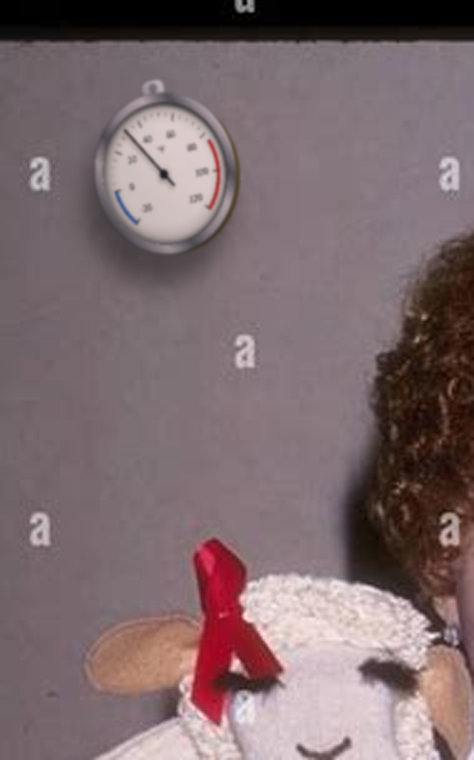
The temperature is value=32 unit=°F
